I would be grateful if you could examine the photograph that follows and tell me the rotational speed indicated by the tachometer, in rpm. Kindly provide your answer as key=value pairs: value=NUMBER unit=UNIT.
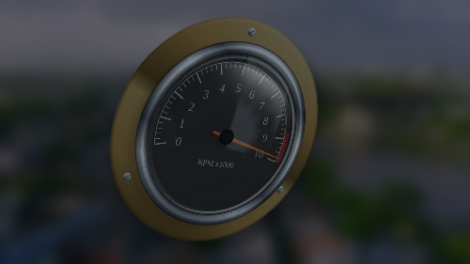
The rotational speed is value=9800 unit=rpm
